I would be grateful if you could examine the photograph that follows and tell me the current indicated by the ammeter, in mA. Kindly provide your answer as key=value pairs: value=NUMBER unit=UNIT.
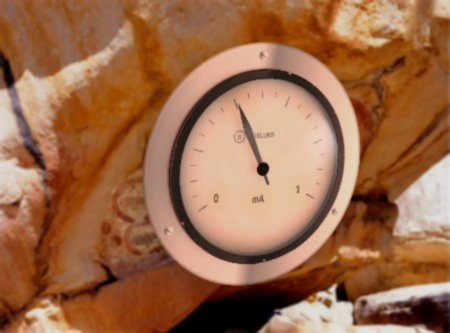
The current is value=0.4 unit=mA
